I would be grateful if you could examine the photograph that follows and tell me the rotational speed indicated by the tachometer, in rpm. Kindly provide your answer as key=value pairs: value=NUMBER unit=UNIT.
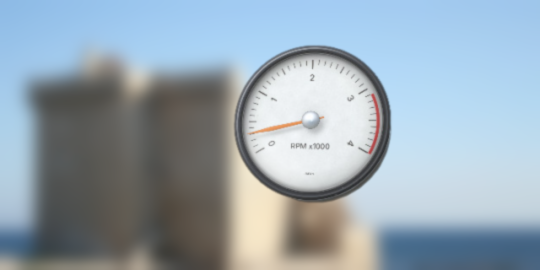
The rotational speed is value=300 unit=rpm
